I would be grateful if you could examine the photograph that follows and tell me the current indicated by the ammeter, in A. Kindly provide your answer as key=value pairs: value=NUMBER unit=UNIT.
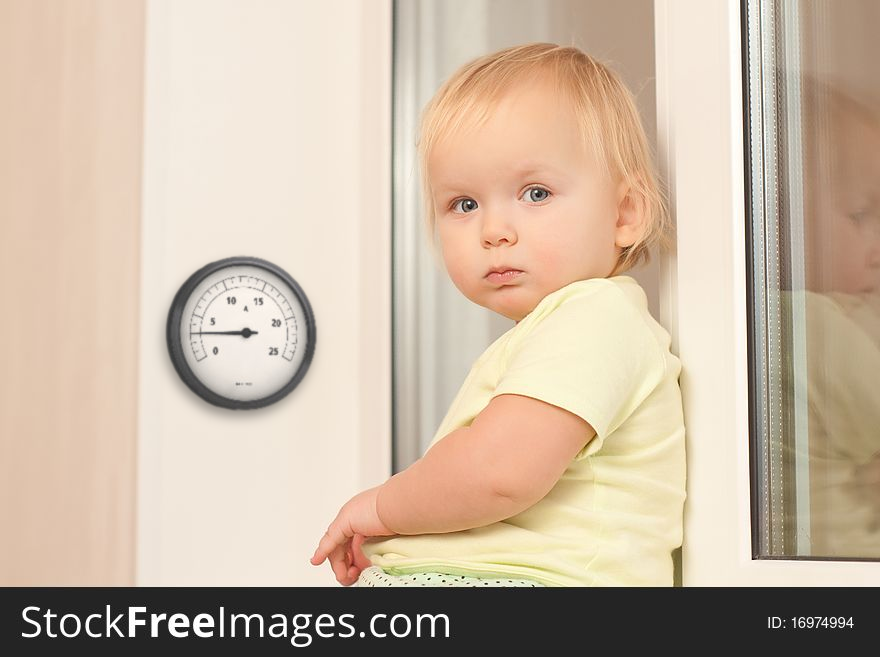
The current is value=3 unit=A
